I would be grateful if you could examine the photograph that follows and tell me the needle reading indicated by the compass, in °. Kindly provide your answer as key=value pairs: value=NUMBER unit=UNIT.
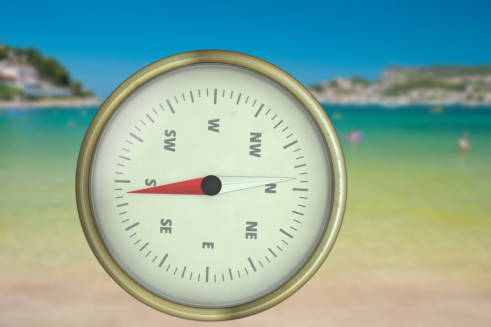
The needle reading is value=172.5 unit=°
